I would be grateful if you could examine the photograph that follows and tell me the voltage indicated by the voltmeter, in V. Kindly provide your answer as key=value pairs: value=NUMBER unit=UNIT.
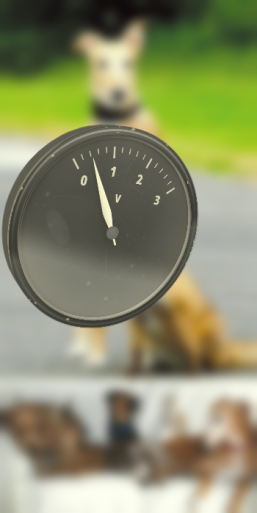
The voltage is value=0.4 unit=V
